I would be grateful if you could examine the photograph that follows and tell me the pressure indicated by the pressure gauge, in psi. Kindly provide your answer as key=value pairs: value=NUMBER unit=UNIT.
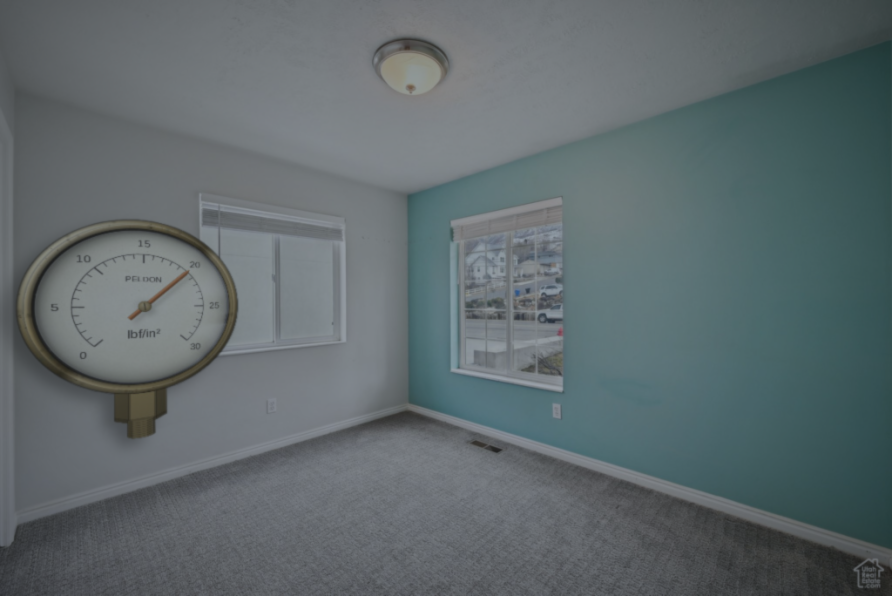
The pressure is value=20 unit=psi
